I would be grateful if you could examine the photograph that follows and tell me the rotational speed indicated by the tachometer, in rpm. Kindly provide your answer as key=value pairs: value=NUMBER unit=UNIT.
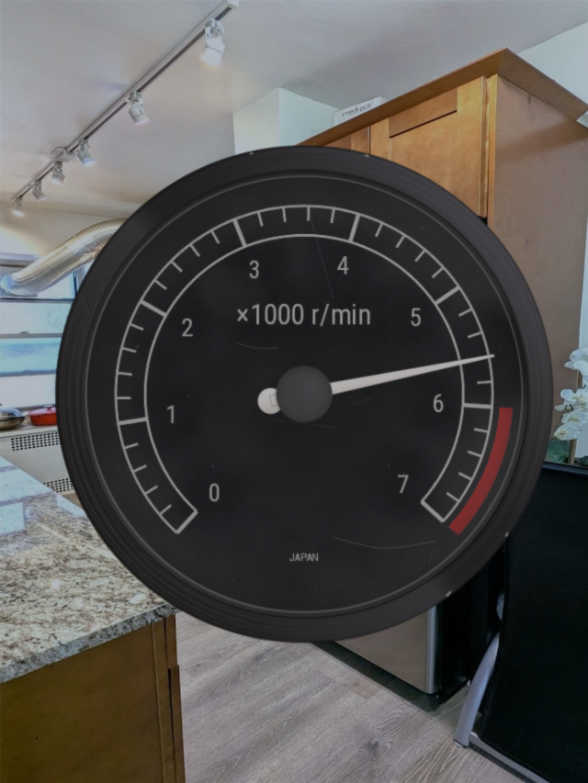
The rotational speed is value=5600 unit=rpm
